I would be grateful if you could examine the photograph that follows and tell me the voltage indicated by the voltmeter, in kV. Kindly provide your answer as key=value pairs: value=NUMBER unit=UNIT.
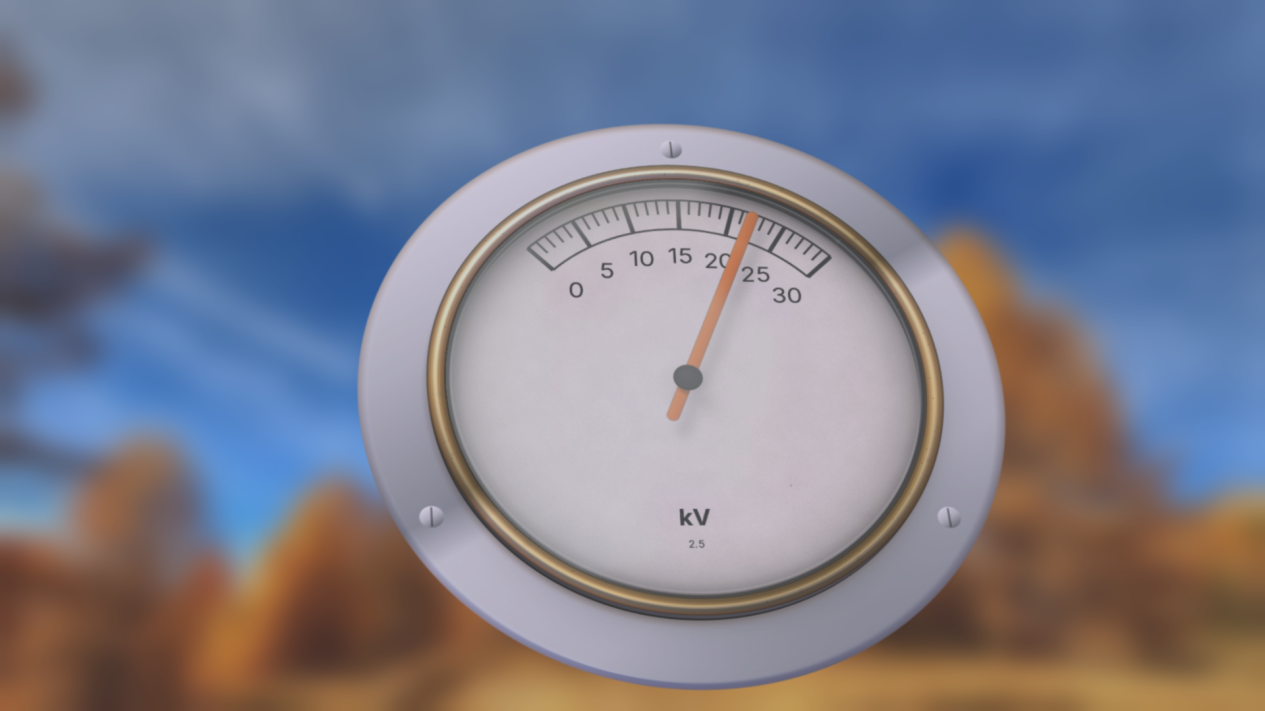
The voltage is value=22 unit=kV
